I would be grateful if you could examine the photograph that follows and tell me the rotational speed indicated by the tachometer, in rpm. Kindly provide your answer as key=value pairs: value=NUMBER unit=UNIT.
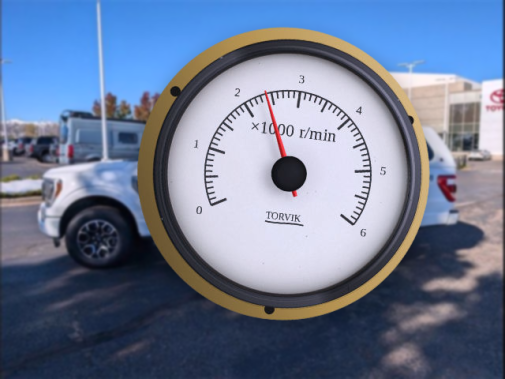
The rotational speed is value=2400 unit=rpm
